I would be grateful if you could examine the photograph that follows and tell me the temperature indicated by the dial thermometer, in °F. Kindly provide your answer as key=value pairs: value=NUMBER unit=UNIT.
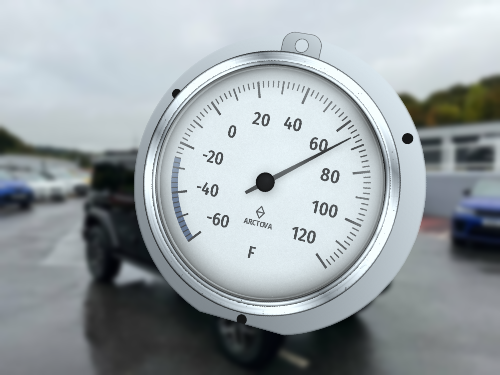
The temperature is value=66 unit=°F
